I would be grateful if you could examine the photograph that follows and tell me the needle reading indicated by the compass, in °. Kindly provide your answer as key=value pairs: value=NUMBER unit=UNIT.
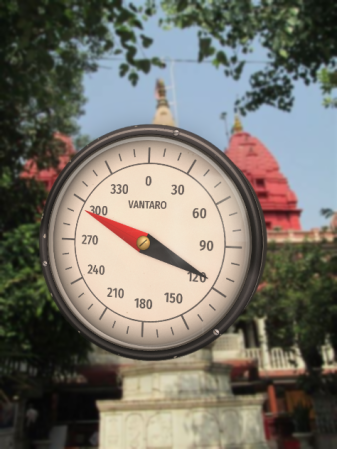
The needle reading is value=295 unit=°
